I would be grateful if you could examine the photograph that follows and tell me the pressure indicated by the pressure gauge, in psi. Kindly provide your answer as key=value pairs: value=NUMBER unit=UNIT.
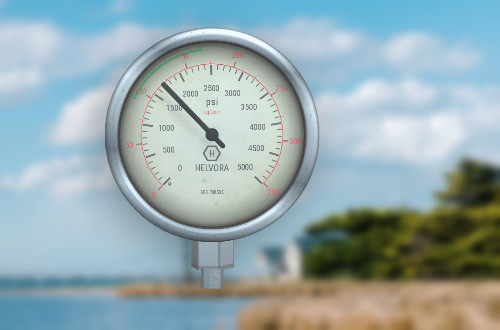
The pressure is value=1700 unit=psi
